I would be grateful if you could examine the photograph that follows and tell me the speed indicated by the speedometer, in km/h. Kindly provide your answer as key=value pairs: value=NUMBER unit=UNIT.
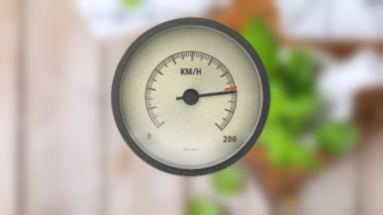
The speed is value=160 unit=km/h
